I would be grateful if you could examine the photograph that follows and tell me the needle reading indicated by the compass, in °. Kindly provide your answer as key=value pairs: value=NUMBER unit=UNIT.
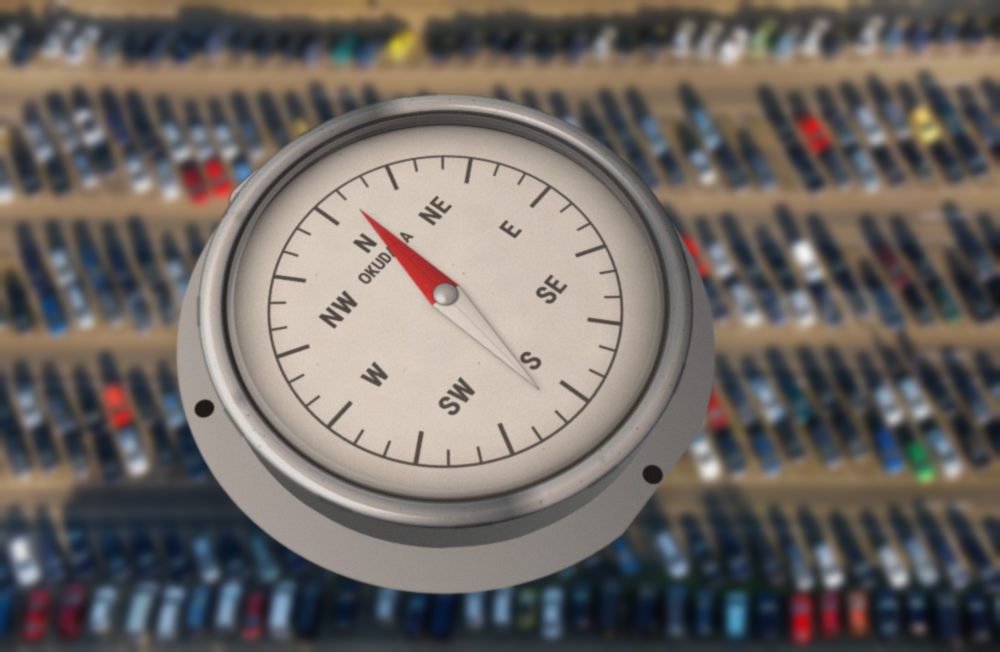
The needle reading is value=10 unit=°
